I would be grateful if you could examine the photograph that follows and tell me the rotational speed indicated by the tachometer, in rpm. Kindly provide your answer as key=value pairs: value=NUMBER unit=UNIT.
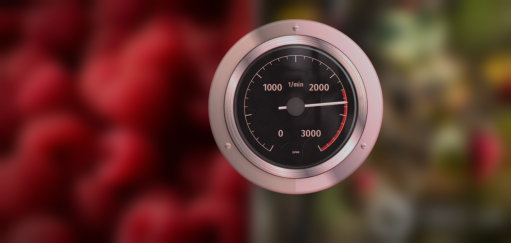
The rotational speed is value=2350 unit=rpm
